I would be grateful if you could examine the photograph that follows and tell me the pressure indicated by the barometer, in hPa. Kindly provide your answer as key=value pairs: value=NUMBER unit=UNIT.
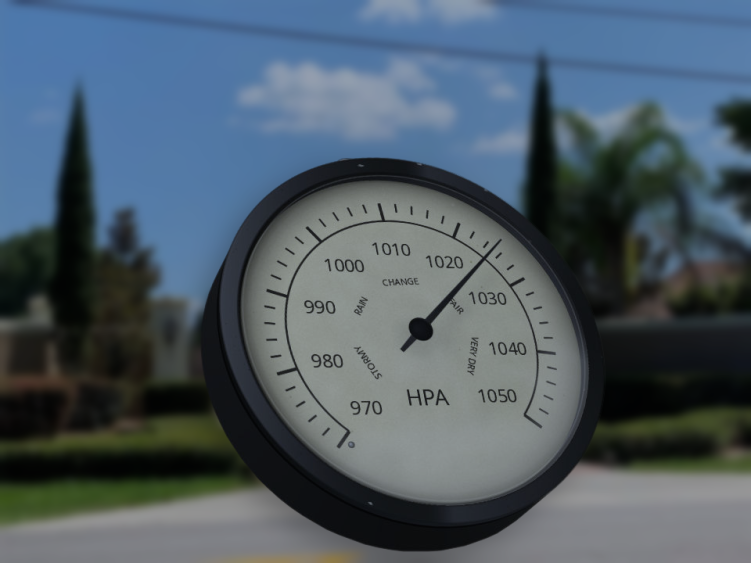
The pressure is value=1025 unit=hPa
